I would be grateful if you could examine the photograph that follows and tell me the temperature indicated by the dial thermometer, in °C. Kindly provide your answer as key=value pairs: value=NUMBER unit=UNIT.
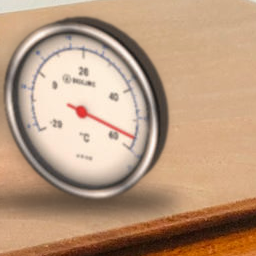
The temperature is value=55 unit=°C
